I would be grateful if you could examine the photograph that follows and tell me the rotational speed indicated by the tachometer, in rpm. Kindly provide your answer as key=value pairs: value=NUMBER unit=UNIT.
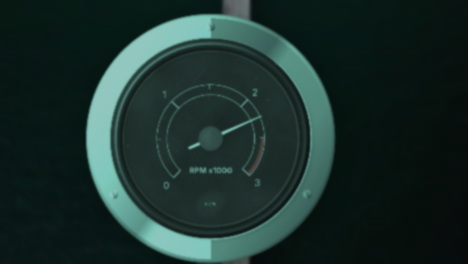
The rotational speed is value=2250 unit=rpm
